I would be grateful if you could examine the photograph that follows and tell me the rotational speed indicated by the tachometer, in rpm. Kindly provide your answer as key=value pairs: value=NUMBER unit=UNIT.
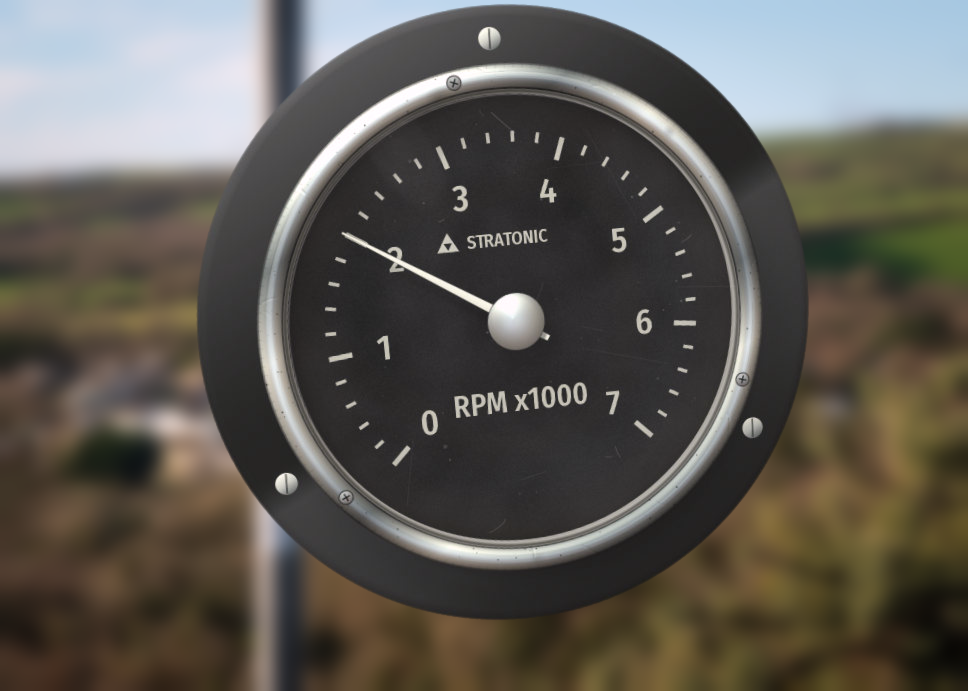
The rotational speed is value=2000 unit=rpm
